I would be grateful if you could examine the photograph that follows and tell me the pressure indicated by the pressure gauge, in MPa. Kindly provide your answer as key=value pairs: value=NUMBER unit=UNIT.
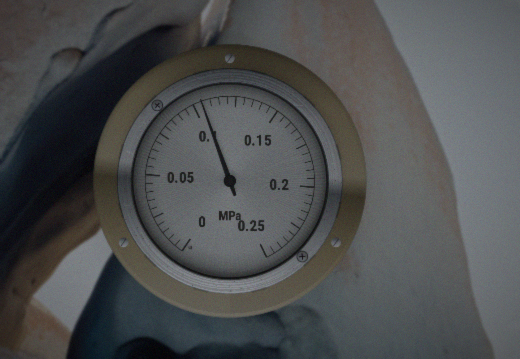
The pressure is value=0.105 unit=MPa
